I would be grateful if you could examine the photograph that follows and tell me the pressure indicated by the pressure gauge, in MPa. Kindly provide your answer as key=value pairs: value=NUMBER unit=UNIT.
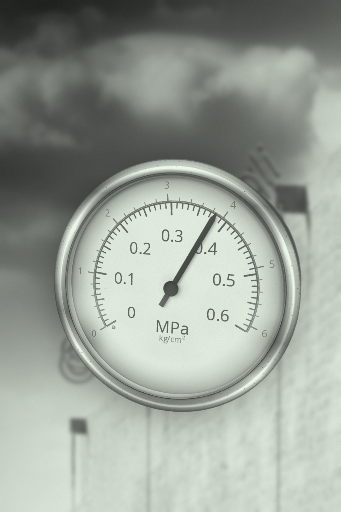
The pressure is value=0.38 unit=MPa
